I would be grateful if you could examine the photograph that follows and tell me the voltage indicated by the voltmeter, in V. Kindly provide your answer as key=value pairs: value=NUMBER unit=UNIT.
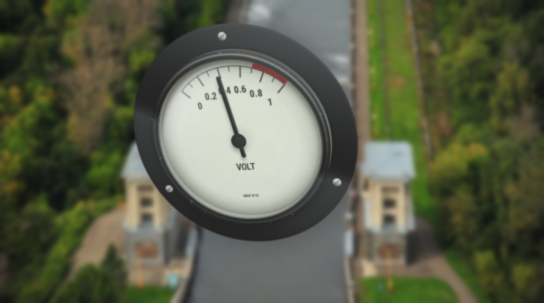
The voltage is value=0.4 unit=V
